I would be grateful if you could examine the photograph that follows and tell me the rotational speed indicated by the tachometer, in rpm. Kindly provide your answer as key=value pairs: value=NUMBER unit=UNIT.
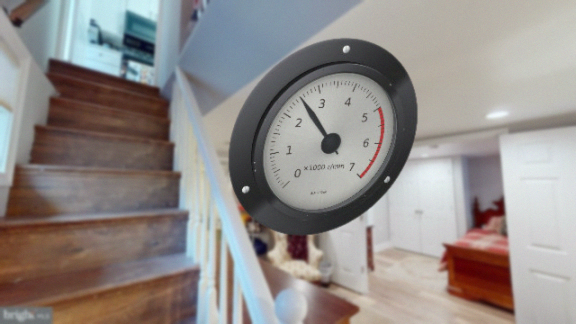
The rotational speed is value=2500 unit=rpm
